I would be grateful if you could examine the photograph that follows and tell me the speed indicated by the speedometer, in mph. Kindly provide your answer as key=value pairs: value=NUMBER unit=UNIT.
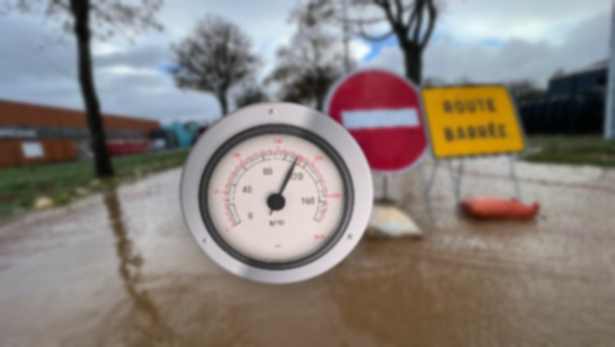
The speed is value=110 unit=mph
